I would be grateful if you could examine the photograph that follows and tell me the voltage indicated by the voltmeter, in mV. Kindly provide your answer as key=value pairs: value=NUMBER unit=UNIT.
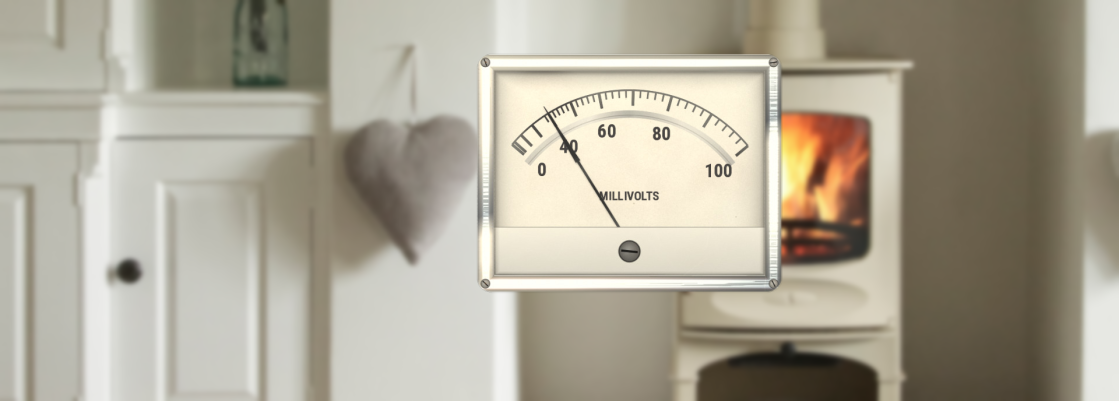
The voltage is value=40 unit=mV
